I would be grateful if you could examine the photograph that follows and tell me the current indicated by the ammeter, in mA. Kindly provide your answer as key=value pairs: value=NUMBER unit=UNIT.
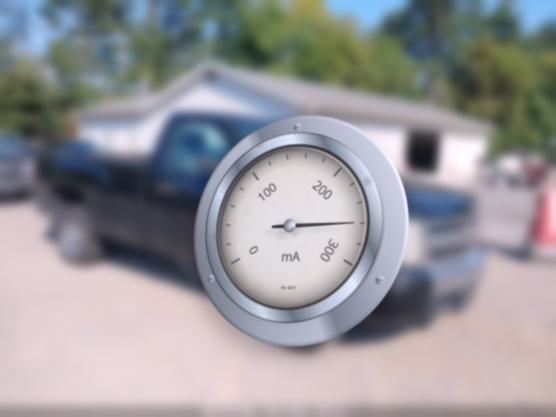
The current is value=260 unit=mA
